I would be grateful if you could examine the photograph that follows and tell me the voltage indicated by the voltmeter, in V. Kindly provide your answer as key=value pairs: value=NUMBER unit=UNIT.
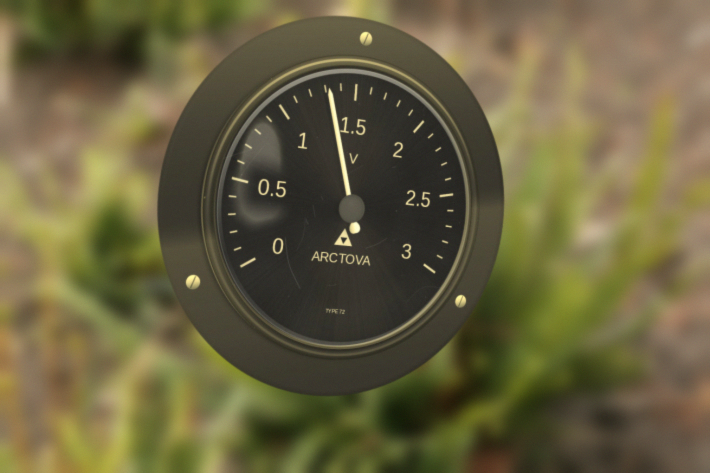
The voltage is value=1.3 unit=V
